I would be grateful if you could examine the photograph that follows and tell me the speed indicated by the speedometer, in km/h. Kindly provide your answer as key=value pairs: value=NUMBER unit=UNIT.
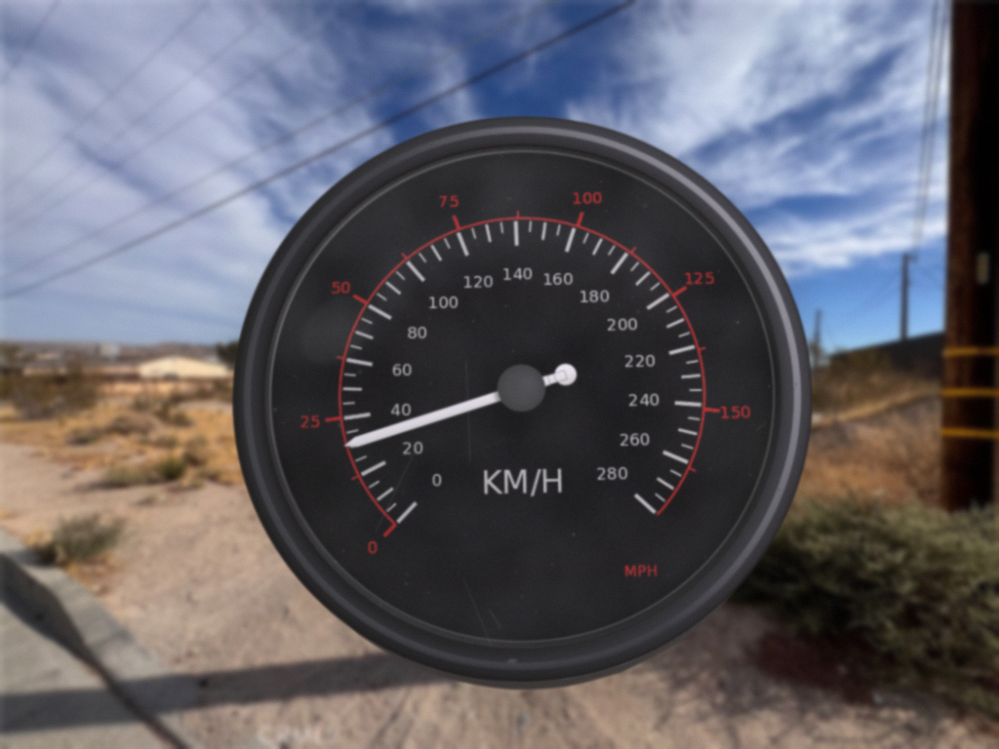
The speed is value=30 unit=km/h
